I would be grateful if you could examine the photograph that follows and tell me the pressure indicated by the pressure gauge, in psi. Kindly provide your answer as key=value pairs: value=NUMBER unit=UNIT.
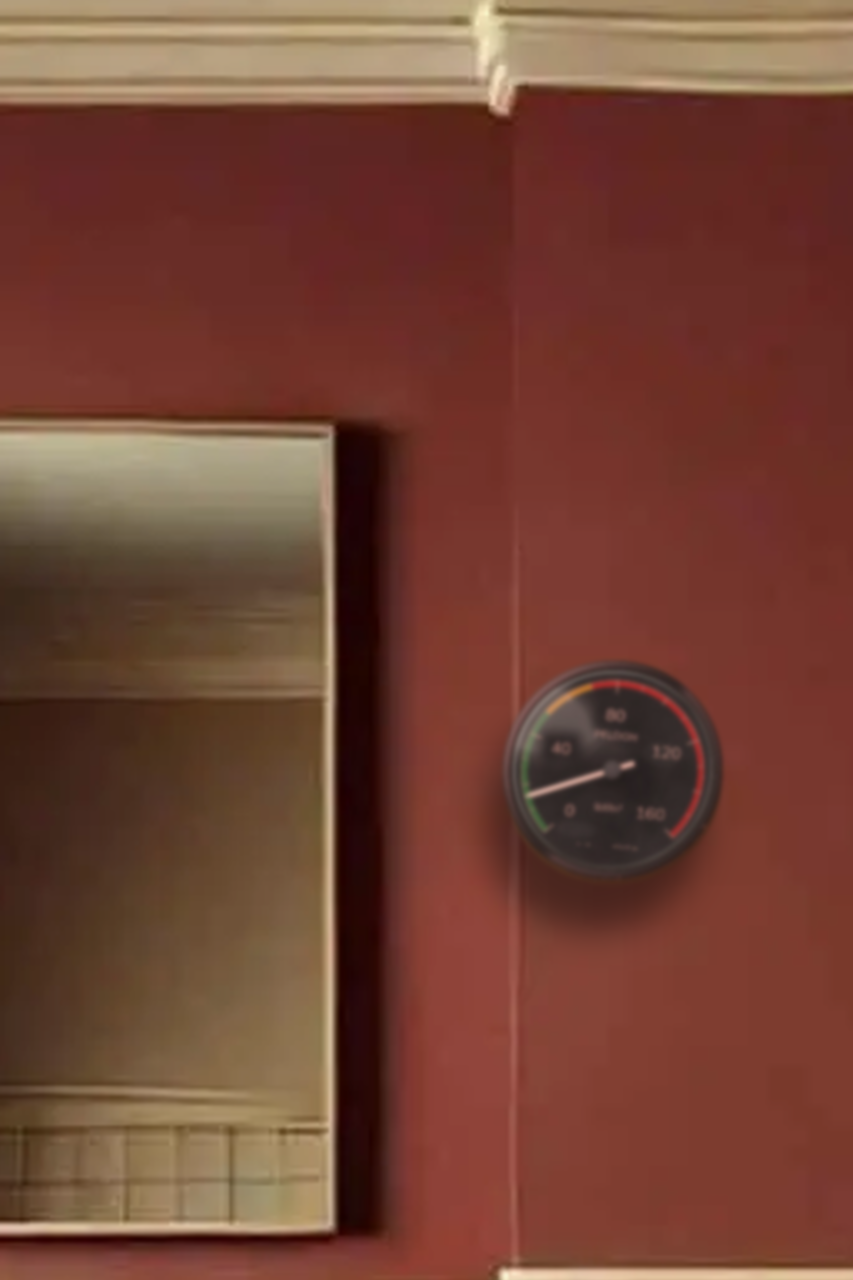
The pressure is value=15 unit=psi
